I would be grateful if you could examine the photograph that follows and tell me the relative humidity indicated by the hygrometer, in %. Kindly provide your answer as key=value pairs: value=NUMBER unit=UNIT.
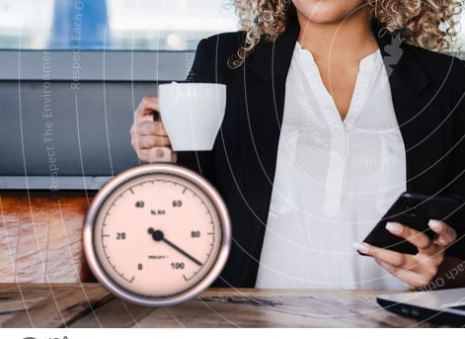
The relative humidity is value=92 unit=%
